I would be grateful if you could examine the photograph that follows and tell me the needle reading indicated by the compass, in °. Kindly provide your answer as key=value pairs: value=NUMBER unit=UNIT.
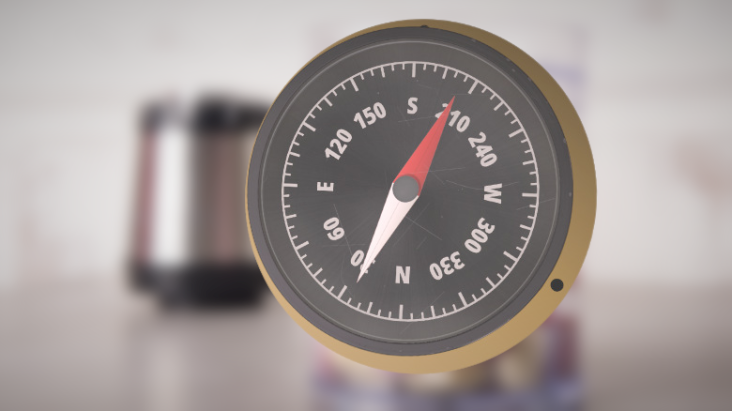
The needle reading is value=205 unit=°
